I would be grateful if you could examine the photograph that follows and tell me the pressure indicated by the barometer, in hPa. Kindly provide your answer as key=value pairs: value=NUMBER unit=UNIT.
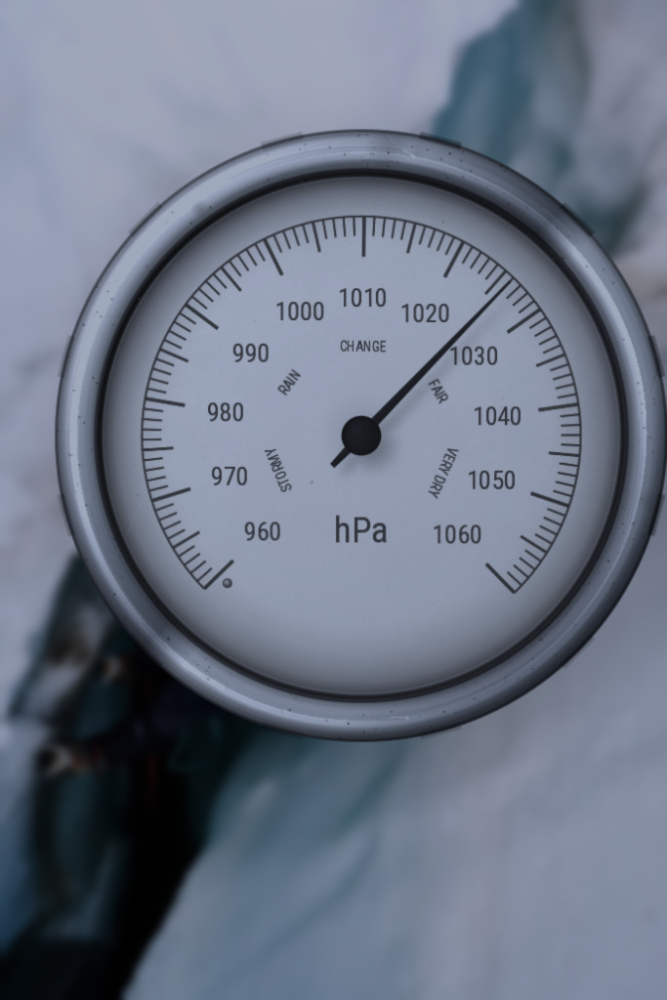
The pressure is value=1026 unit=hPa
